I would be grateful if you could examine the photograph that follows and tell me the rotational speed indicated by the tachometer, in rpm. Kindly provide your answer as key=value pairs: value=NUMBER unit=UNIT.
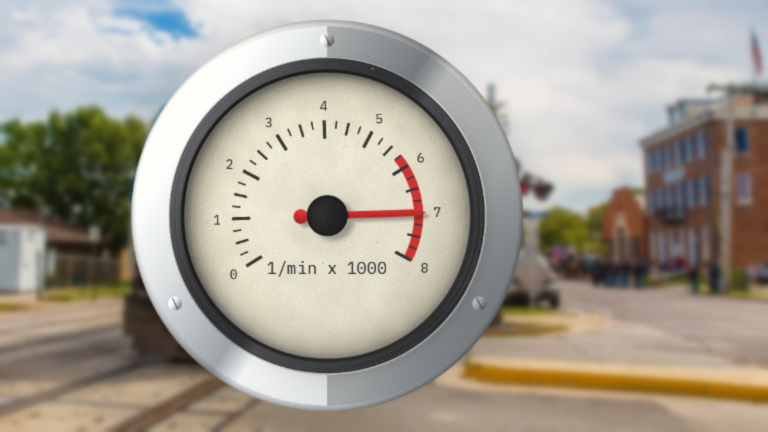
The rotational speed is value=7000 unit=rpm
